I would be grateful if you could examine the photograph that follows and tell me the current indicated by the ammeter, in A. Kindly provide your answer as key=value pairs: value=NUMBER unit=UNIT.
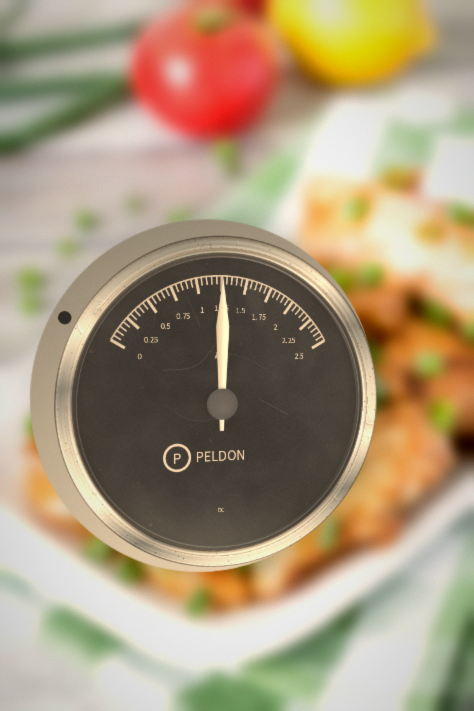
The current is value=1.25 unit=A
